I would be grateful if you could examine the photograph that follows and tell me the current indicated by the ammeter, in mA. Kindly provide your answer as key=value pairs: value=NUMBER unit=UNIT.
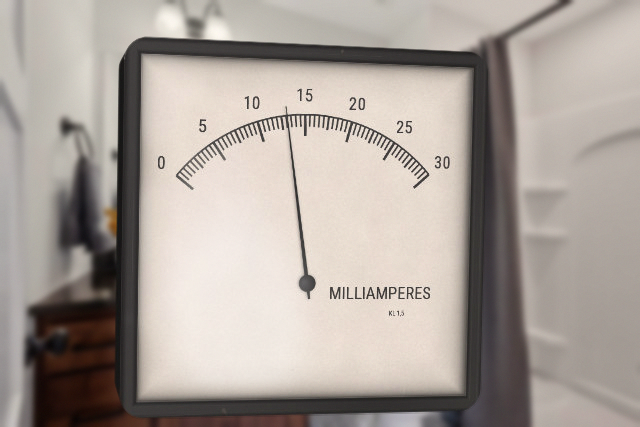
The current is value=13 unit=mA
